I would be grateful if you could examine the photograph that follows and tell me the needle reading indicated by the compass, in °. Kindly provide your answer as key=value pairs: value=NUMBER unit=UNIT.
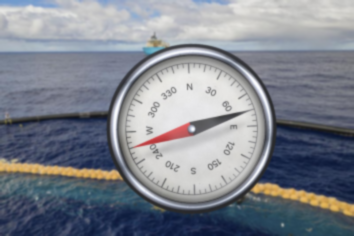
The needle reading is value=255 unit=°
